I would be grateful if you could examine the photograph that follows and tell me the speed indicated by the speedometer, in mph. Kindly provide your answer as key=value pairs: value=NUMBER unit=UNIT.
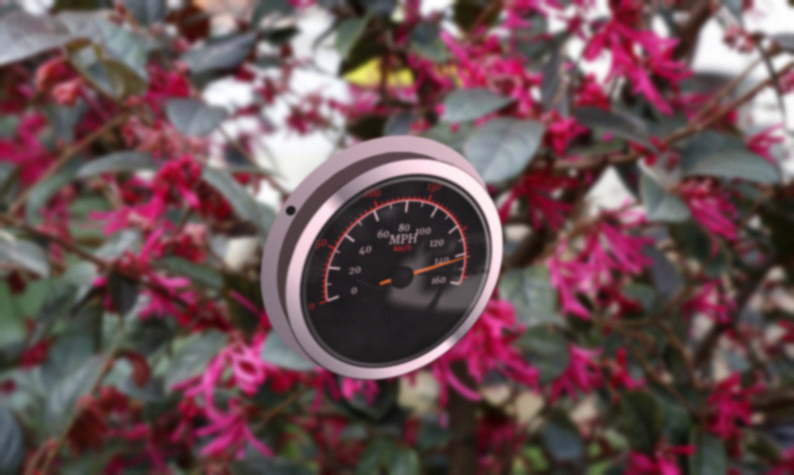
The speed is value=140 unit=mph
